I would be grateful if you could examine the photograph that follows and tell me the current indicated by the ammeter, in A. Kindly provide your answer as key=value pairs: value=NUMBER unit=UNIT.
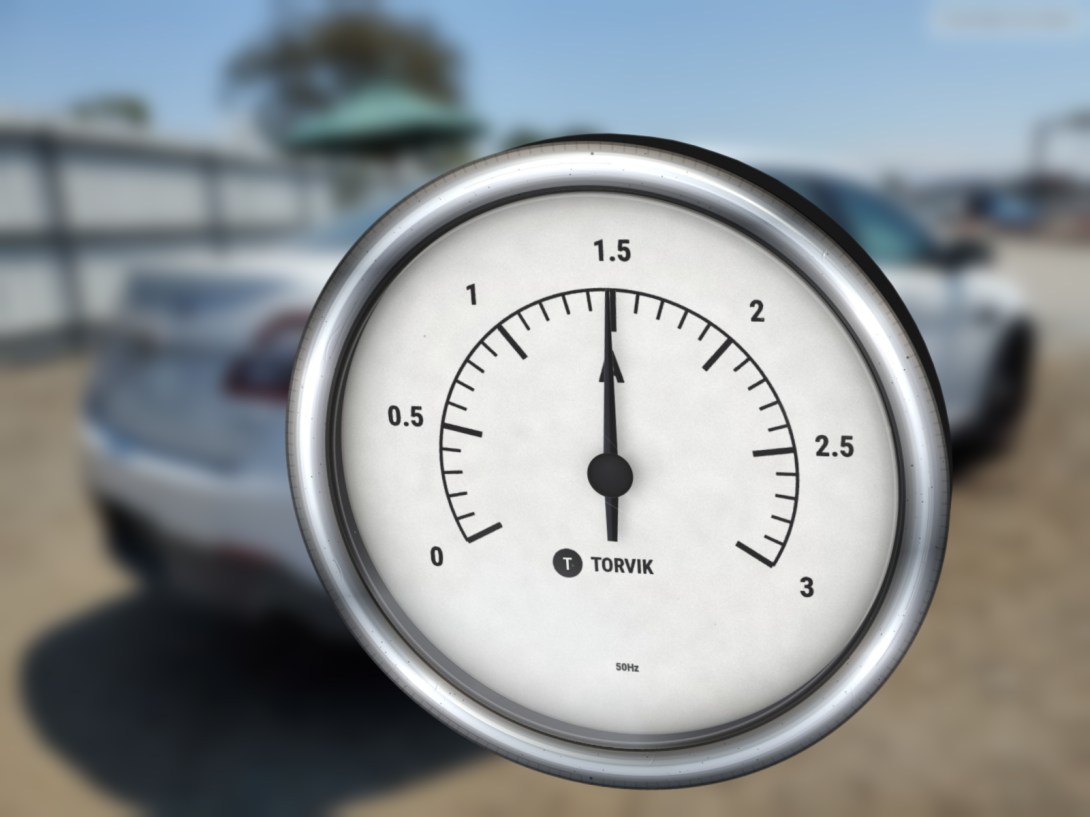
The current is value=1.5 unit=A
